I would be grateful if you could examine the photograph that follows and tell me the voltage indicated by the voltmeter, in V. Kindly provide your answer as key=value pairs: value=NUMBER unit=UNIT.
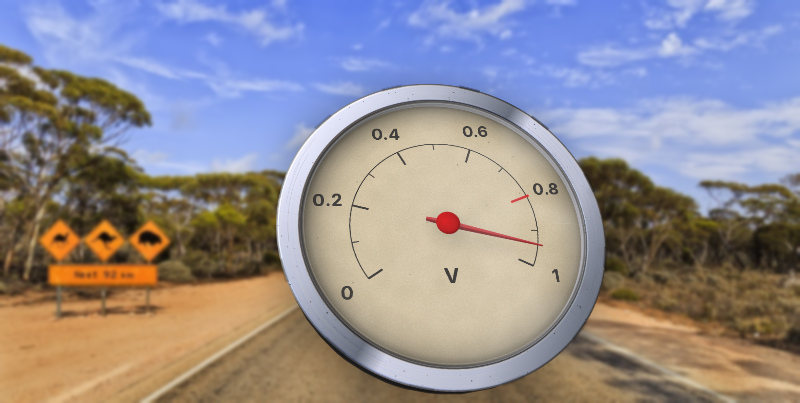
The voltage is value=0.95 unit=V
